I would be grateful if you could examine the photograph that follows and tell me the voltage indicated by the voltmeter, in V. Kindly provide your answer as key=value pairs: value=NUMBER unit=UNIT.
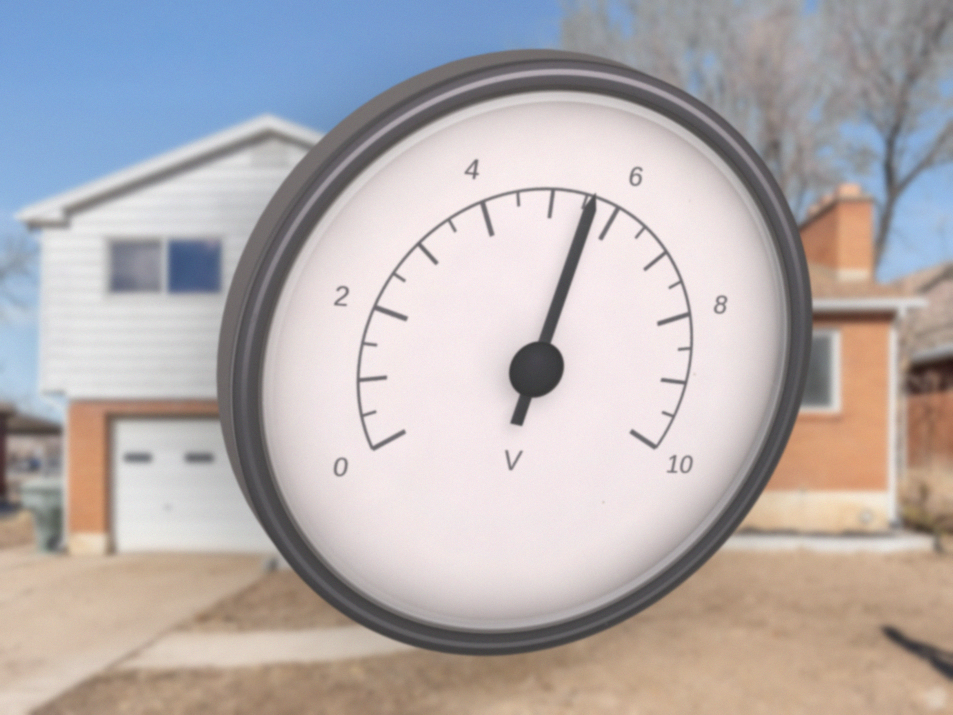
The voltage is value=5.5 unit=V
